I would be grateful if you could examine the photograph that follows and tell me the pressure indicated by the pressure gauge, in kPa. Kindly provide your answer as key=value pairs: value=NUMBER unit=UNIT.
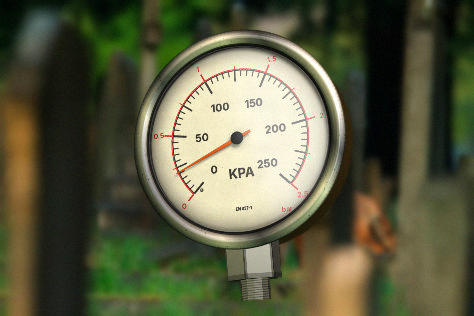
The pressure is value=20 unit=kPa
